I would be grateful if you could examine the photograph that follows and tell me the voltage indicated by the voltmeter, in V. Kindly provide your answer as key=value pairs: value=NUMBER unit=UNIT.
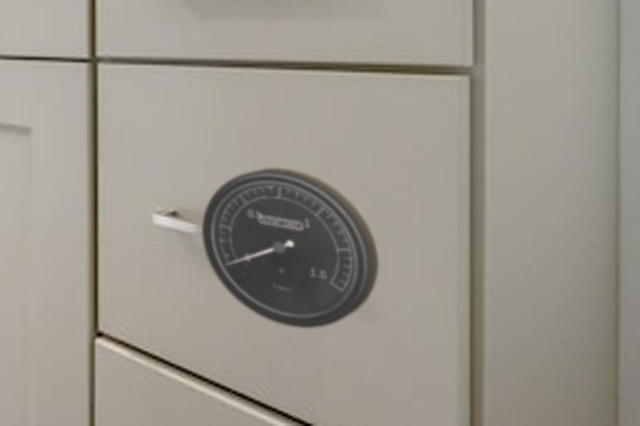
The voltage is value=0 unit=V
